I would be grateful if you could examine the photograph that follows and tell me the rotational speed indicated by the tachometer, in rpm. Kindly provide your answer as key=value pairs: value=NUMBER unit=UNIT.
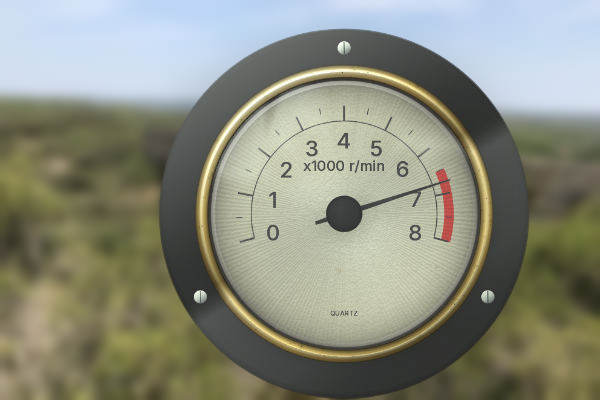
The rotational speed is value=6750 unit=rpm
